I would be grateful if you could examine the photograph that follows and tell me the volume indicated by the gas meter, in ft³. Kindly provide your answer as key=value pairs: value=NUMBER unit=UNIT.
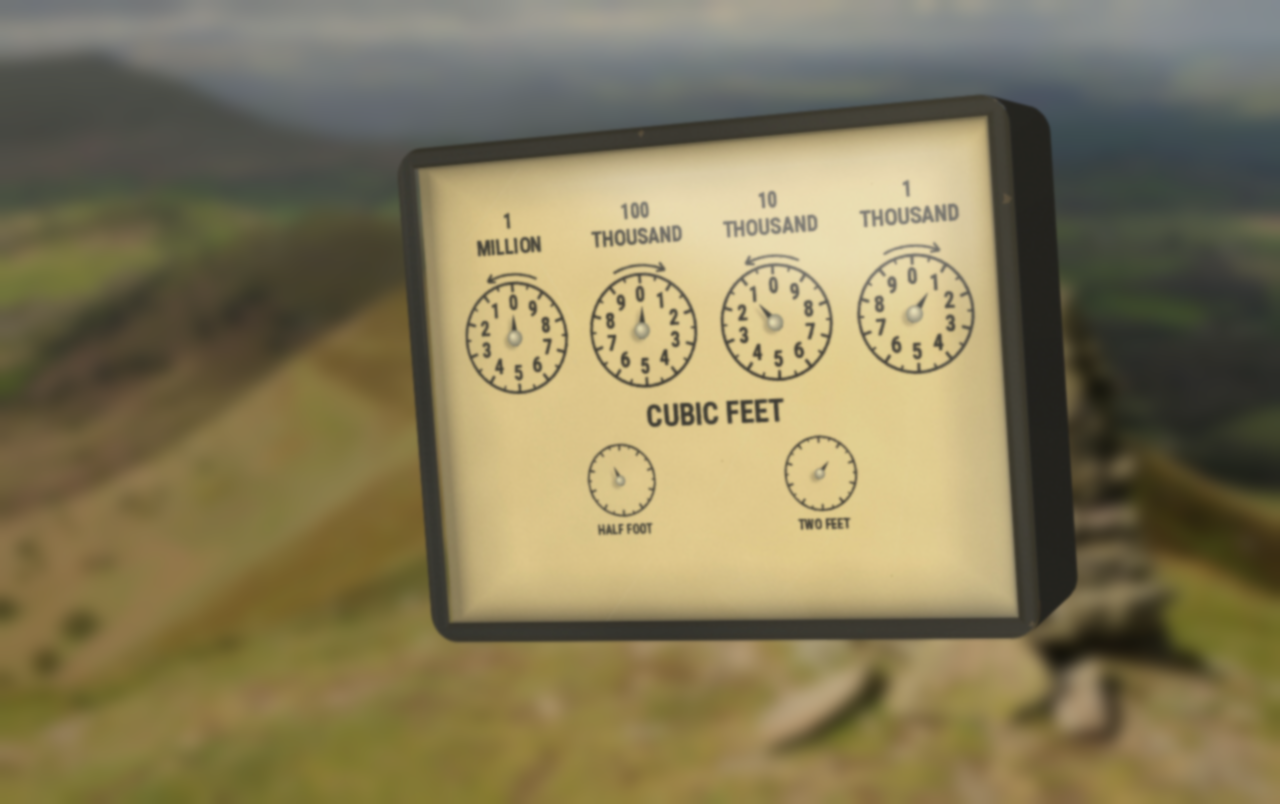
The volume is value=1100 unit=ft³
